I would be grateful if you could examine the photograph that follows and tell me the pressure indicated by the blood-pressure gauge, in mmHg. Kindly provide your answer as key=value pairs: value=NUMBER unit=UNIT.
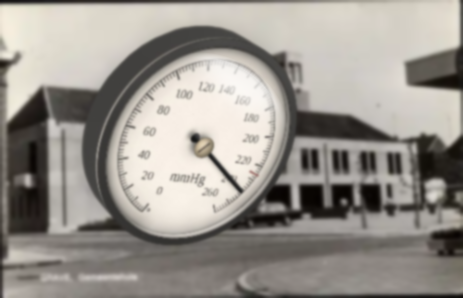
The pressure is value=240 unit=mmHg
